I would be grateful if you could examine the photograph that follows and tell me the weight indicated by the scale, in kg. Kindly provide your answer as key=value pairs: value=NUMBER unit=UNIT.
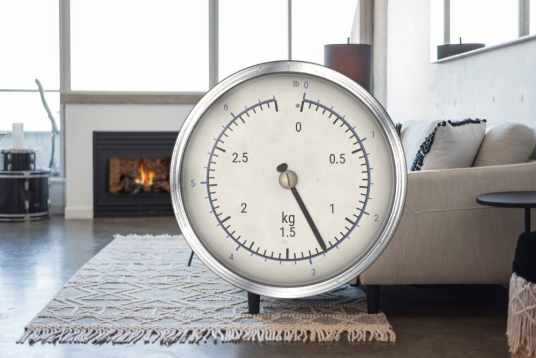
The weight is value=1.25 unit=kg
